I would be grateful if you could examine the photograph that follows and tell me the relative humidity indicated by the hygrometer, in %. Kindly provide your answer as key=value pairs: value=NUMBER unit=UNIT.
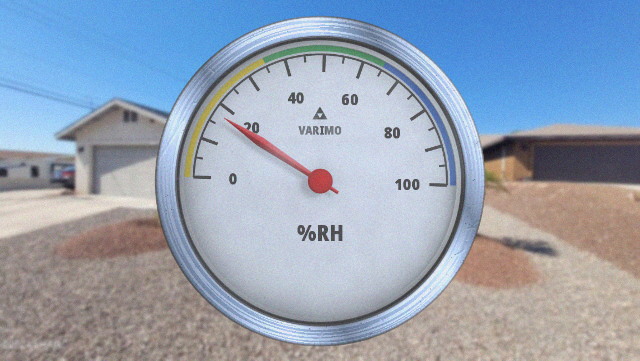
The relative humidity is value=17.5 unit=%
